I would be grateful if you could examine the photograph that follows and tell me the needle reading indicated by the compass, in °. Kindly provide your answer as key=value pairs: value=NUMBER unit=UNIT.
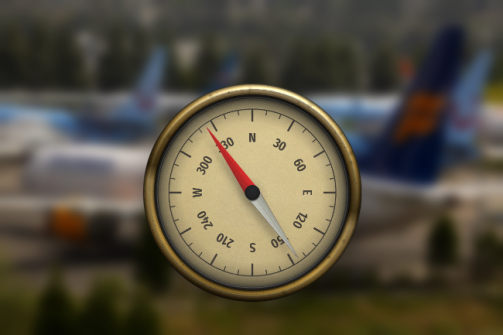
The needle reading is value=325 unit=°
